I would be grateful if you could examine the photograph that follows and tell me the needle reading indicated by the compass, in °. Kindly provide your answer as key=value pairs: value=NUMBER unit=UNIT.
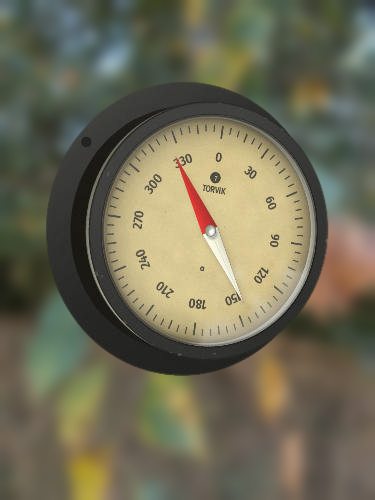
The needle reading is value=325 unit=°
